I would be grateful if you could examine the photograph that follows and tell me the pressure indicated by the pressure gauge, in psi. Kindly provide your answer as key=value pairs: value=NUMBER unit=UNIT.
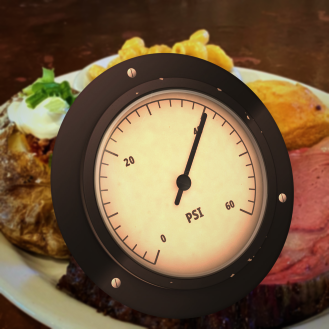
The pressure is value=40 unit=psi
